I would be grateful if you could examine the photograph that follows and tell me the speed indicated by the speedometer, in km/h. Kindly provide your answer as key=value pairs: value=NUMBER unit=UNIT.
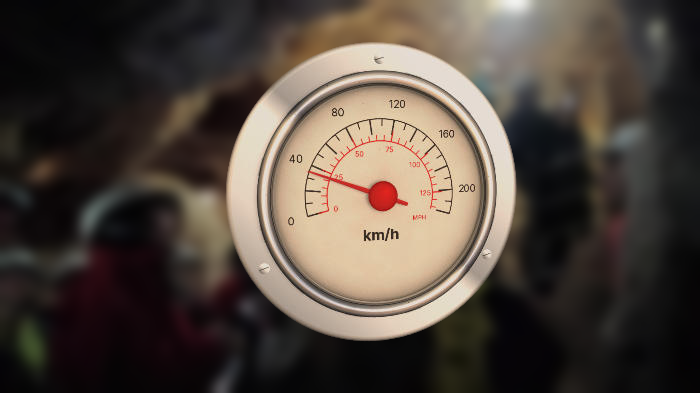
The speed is value=35 unit=km/h
